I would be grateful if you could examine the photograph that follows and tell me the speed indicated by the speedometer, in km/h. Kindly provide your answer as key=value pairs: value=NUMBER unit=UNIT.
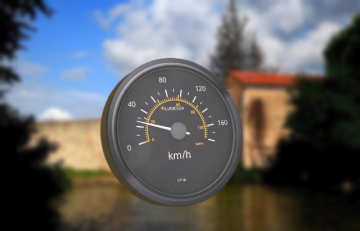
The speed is value=25 unit=km/h
